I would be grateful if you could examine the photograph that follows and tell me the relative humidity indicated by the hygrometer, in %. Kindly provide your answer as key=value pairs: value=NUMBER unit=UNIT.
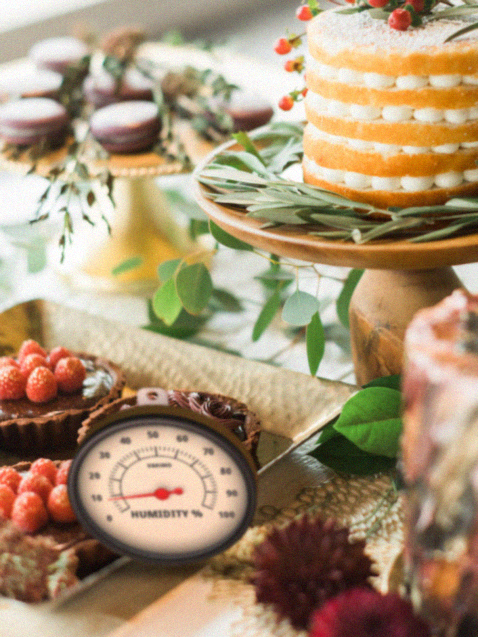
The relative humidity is value=10 unit=%
